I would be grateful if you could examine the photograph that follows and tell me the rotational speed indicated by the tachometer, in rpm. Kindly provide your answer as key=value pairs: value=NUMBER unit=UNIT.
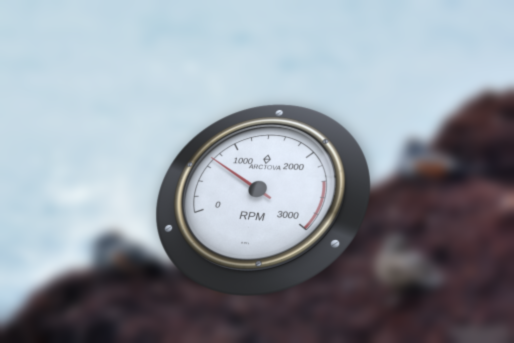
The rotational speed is value=700 unit=rpm
